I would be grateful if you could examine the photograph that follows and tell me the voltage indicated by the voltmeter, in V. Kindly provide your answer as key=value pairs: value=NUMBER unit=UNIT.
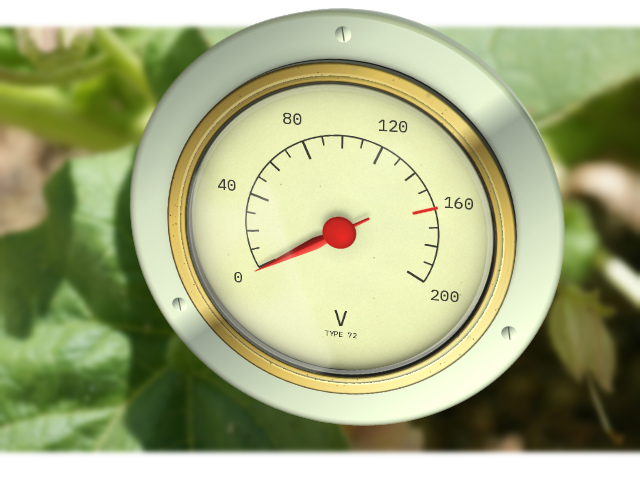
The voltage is value=0 unit=V
